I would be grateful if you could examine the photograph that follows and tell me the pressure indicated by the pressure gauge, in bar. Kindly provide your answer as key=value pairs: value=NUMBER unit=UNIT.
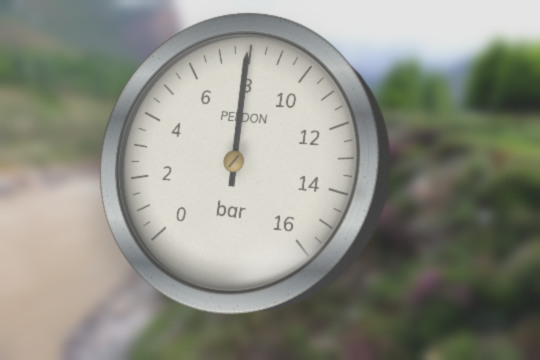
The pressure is value=8 unit=bar
